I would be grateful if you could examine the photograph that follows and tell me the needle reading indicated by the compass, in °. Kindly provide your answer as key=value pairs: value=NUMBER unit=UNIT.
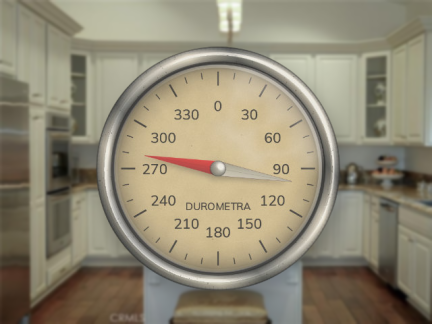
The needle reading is value=280 unit=°
